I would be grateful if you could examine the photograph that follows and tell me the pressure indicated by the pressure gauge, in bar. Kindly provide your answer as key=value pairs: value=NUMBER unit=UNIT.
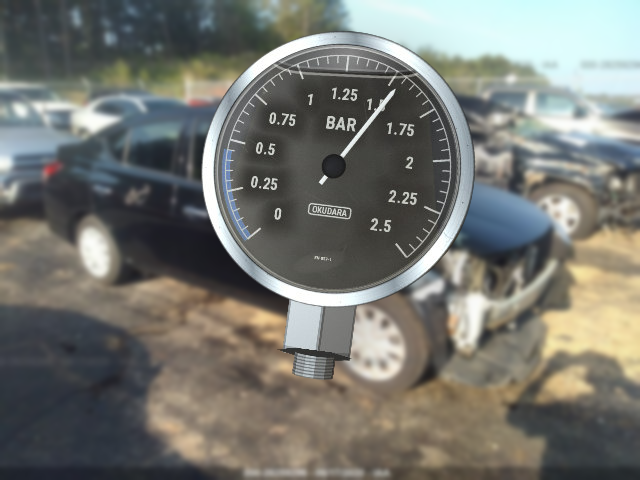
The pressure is value=1.55 unit=bar
